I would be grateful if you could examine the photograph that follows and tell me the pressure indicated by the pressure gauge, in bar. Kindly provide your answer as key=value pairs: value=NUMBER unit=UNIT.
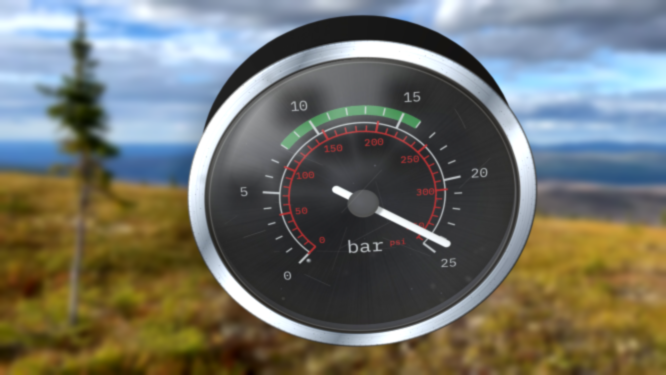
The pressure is value=24 unit=bar
